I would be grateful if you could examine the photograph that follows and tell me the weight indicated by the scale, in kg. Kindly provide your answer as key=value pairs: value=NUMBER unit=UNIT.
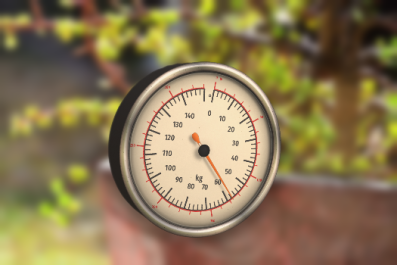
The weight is value=58 unit=kg
